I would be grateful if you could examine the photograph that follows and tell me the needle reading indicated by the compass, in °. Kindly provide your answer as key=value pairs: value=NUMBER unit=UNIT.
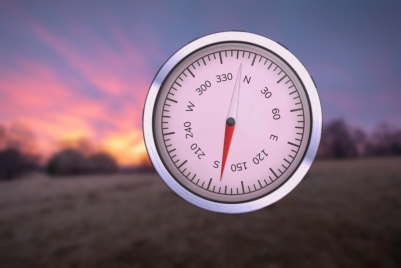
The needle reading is value=170 unit=°
